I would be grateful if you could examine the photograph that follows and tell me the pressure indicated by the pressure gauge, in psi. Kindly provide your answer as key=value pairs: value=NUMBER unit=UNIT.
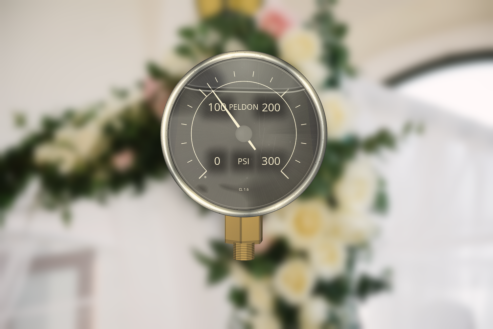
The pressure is value=110 unit=psi
